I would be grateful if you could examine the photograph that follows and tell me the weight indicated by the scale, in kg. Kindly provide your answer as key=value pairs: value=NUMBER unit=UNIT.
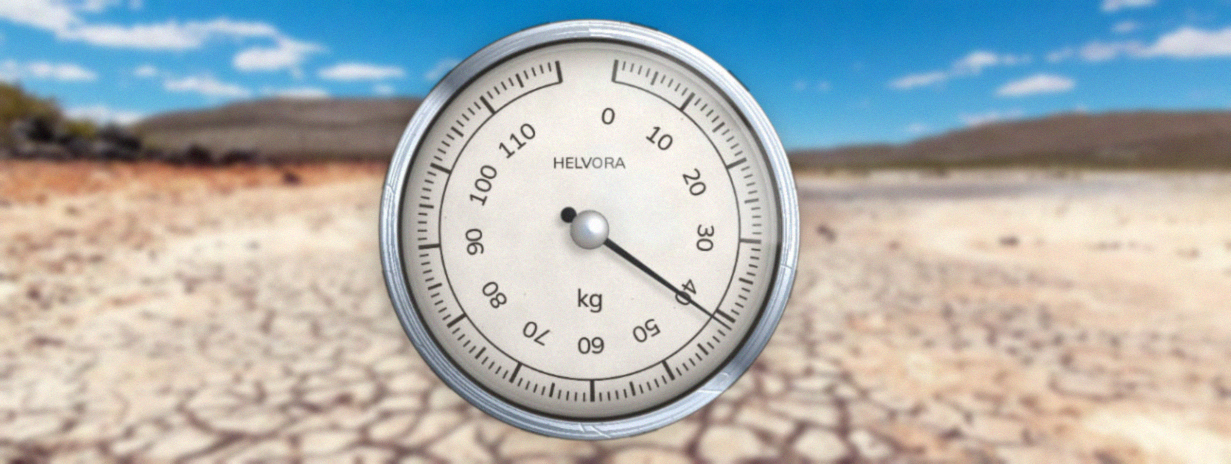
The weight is value=41 unit=kg
